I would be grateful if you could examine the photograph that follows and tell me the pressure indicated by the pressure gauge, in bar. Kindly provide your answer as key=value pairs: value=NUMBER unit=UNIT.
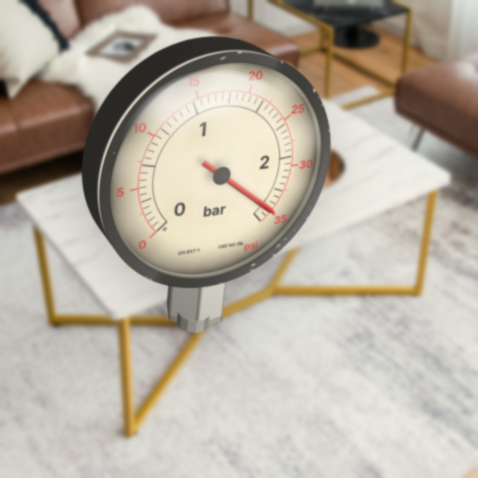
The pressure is value=2.4 unit=bar
